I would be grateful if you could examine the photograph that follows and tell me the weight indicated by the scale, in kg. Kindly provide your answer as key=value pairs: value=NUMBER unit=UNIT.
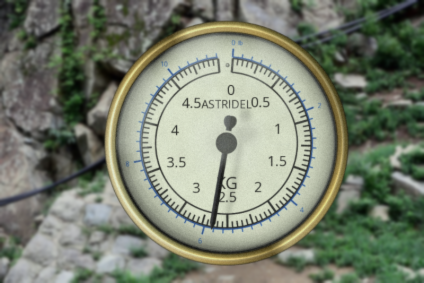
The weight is value=2.65 unit=kg
